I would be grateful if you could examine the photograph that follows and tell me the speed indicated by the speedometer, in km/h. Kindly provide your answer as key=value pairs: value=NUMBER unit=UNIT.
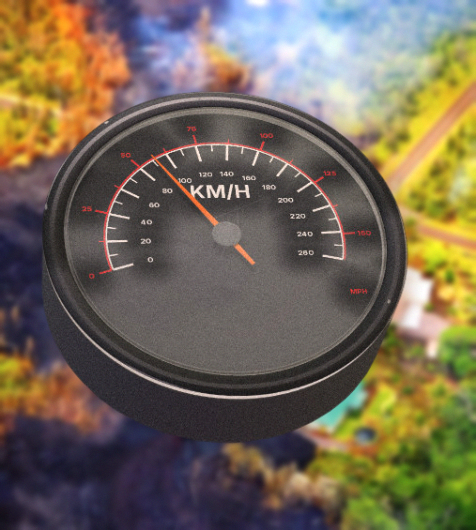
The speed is value=90 unit=km/h
